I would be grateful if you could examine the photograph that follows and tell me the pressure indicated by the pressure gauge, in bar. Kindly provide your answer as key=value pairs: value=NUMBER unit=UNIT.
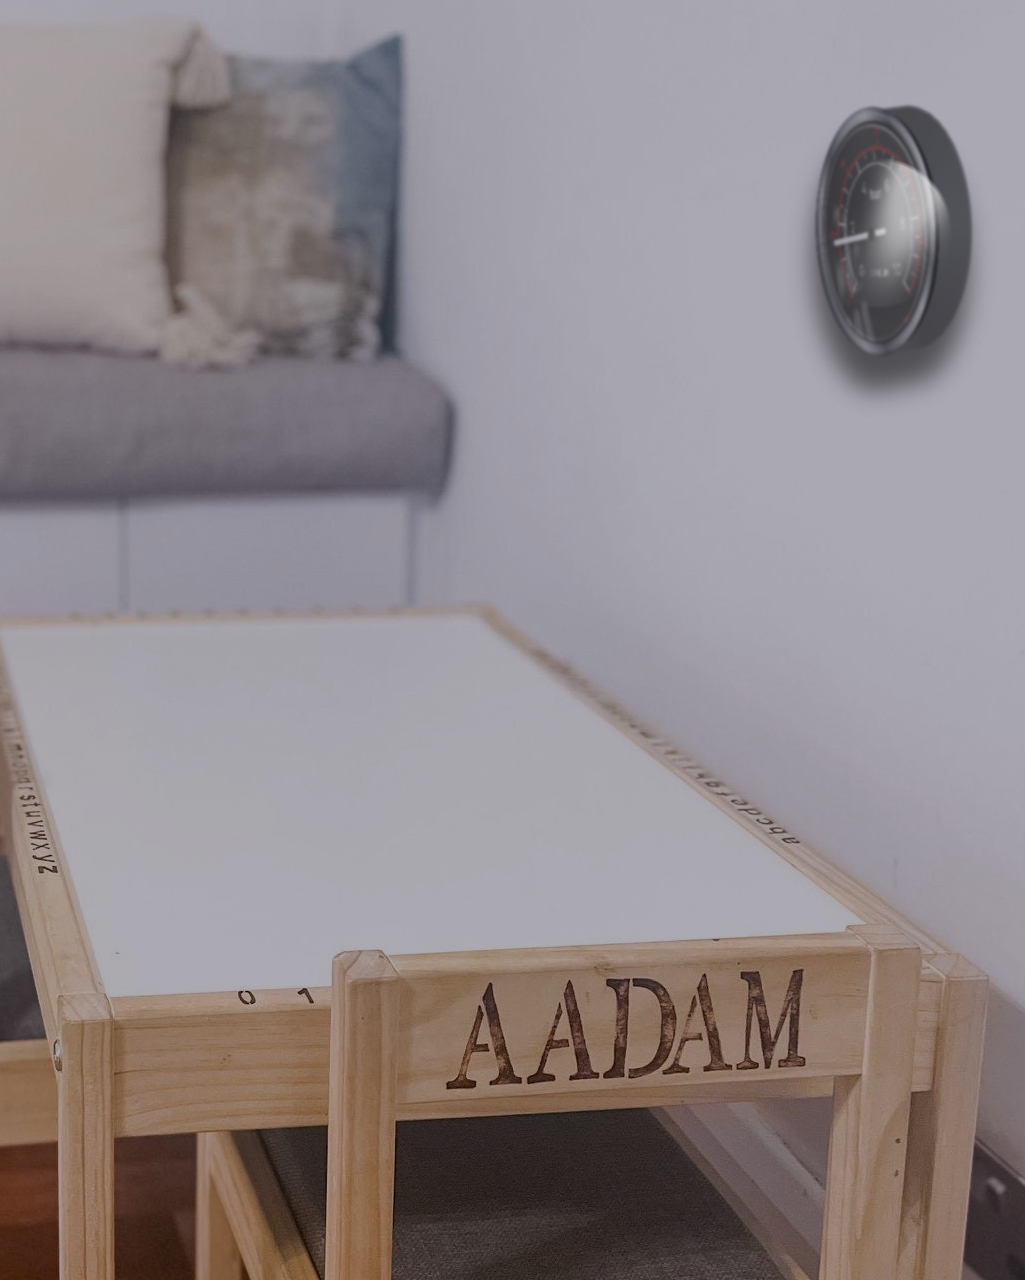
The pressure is value=1.5 unit=bar
